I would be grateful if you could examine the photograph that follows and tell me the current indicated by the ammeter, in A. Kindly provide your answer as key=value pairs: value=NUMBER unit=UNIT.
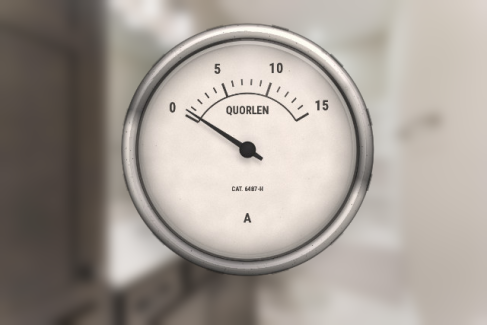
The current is value=0.5 unit=A
